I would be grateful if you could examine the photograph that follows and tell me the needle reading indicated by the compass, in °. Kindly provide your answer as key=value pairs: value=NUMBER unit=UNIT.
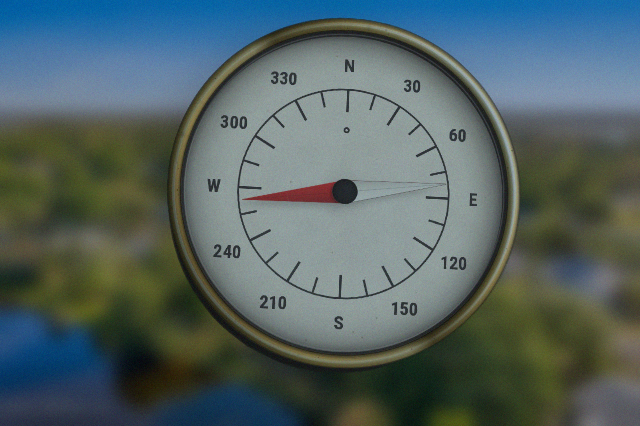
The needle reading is value=262.5 unit=°
